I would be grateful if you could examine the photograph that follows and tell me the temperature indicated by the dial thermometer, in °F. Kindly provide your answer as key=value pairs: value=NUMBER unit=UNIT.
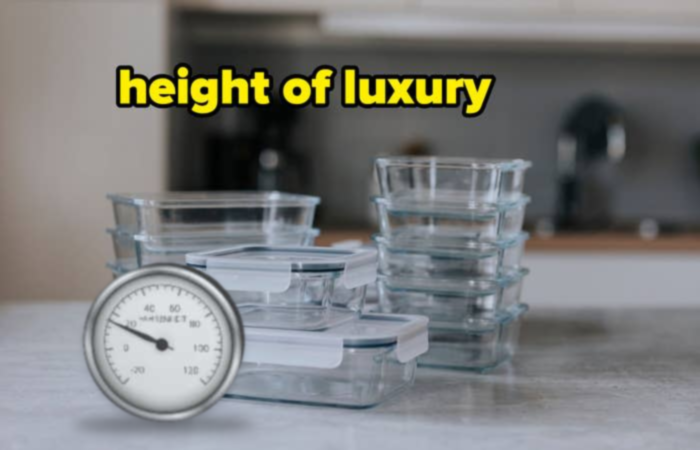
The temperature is value=16 unit=°F
